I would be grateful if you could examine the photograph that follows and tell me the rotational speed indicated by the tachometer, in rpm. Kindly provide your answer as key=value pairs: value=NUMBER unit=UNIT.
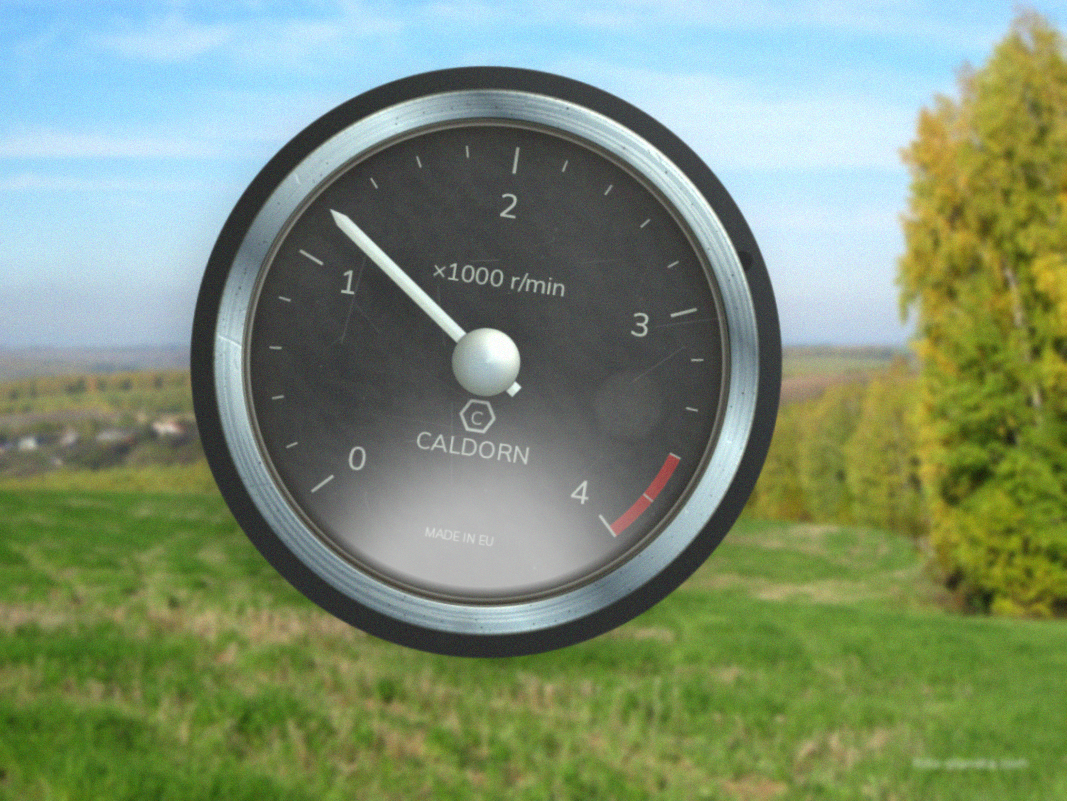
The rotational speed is value=1200 unit=rpm
